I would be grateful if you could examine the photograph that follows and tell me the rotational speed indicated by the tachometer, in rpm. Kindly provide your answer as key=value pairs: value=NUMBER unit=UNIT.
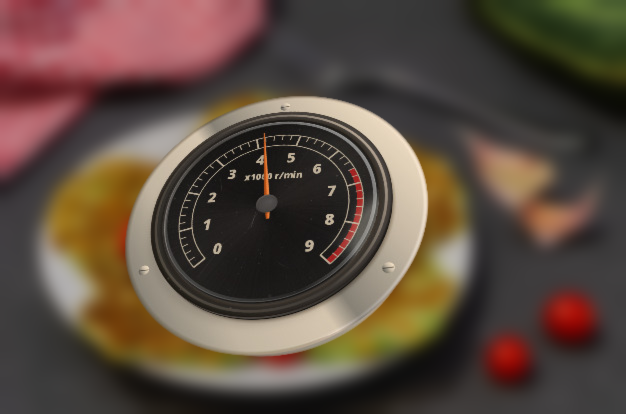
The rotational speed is value=4200 unit=rpm
